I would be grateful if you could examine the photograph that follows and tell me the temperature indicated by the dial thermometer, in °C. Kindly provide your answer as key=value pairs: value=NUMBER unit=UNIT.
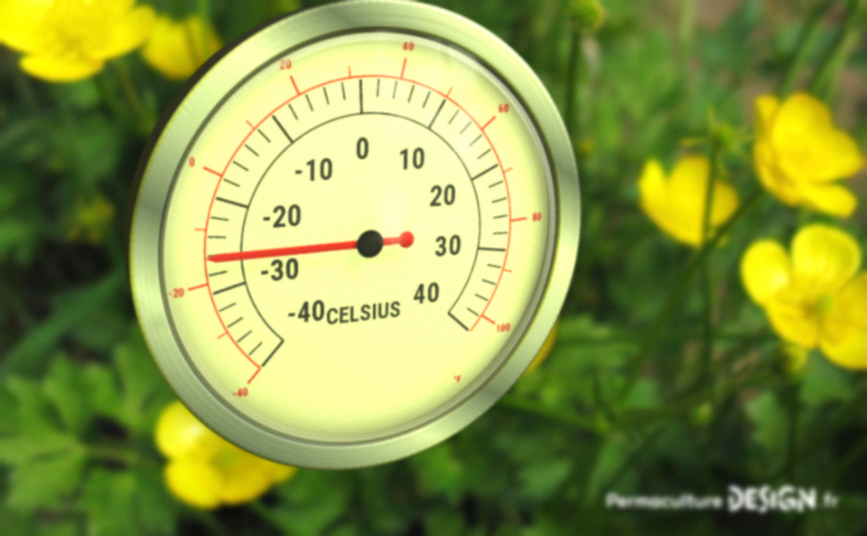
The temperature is value=-26 unit=°C
